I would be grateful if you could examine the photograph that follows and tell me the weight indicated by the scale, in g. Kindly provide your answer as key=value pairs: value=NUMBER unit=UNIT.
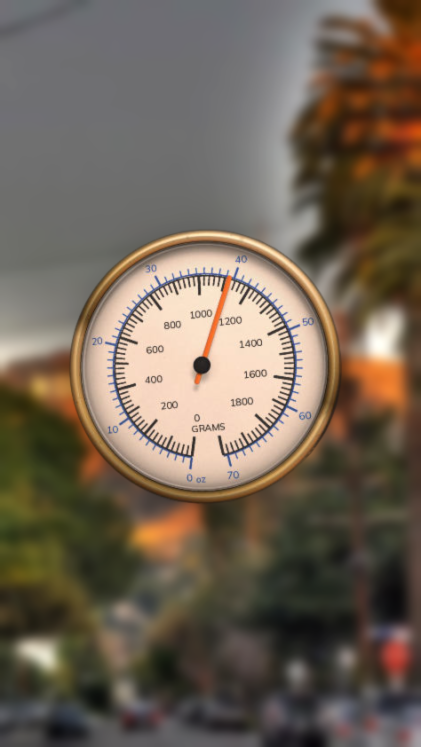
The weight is value=1120 unit=g
